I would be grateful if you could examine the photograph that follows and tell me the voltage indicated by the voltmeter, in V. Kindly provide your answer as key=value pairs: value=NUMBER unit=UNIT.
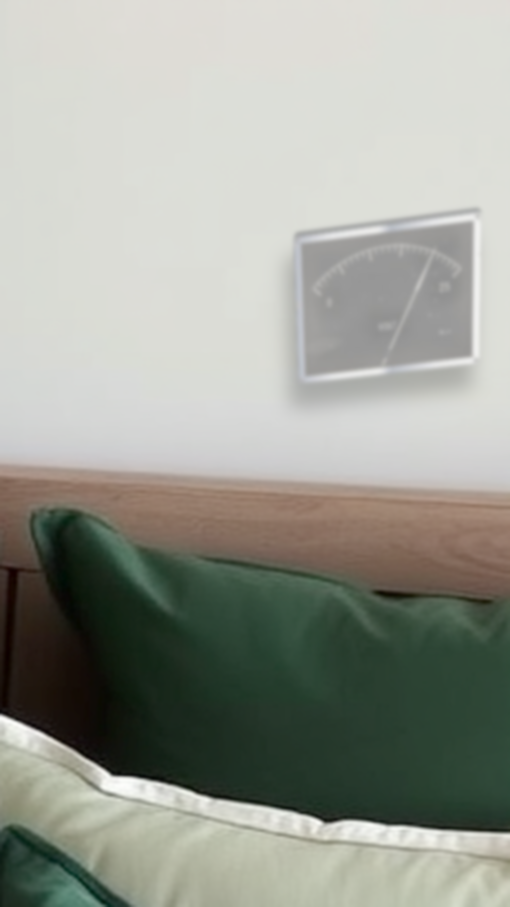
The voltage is value=20 unit=V
